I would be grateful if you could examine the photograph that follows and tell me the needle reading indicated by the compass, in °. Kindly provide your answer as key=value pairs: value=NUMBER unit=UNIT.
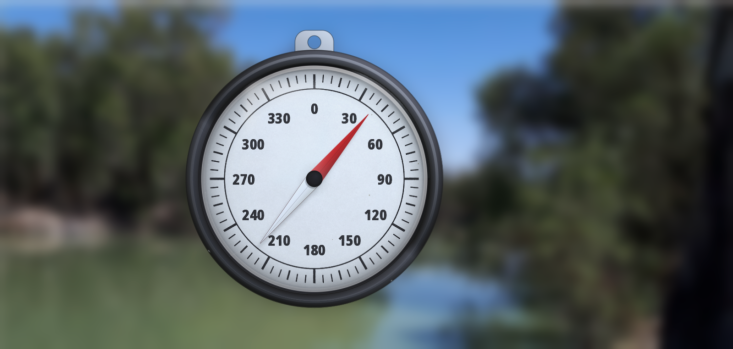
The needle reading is value=40 unit=°
